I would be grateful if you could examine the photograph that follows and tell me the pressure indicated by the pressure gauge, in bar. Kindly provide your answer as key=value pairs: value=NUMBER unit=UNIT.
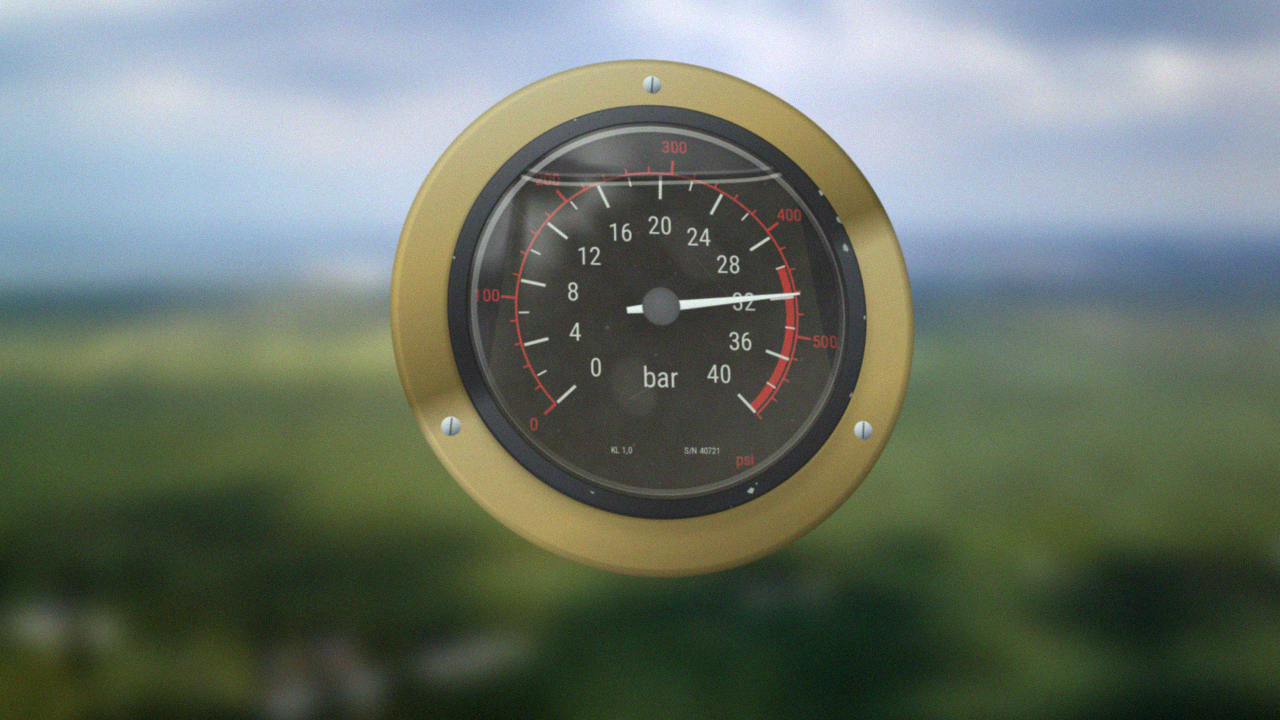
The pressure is value=32 unit=bar
